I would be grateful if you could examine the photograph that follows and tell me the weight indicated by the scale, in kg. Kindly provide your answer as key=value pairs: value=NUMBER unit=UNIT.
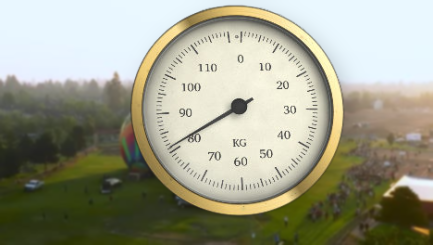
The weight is value=81 unit=kg
